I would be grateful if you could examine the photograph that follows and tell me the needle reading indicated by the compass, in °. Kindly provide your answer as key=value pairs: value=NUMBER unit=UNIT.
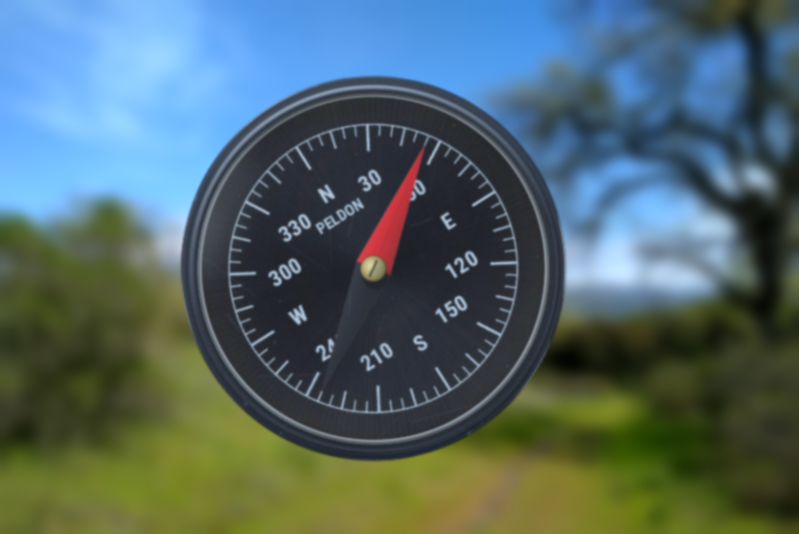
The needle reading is value=55 unit=°
